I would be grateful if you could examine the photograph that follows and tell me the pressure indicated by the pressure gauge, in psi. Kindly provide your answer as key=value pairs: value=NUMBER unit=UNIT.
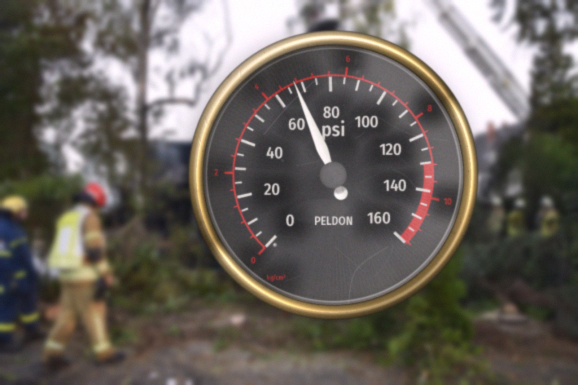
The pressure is value=67.5 unit=psi
